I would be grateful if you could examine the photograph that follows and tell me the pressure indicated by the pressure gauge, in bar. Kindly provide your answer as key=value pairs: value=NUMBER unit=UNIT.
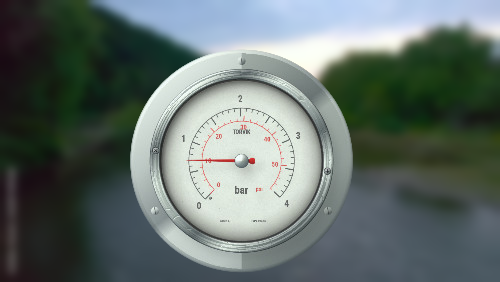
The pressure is value=0.7 unit=bar
